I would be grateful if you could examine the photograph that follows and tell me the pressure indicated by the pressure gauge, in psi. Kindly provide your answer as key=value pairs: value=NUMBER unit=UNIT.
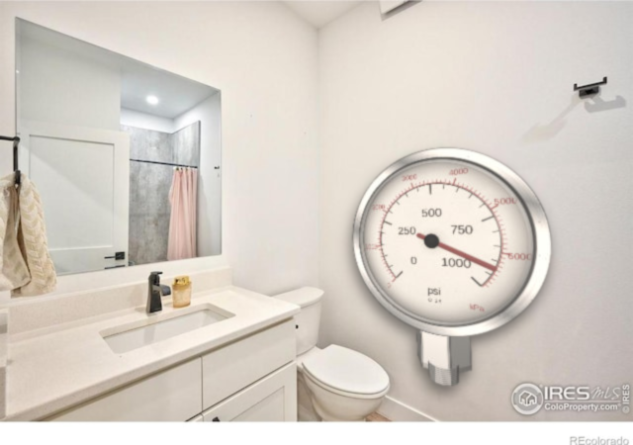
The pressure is value=925 unit=psi
